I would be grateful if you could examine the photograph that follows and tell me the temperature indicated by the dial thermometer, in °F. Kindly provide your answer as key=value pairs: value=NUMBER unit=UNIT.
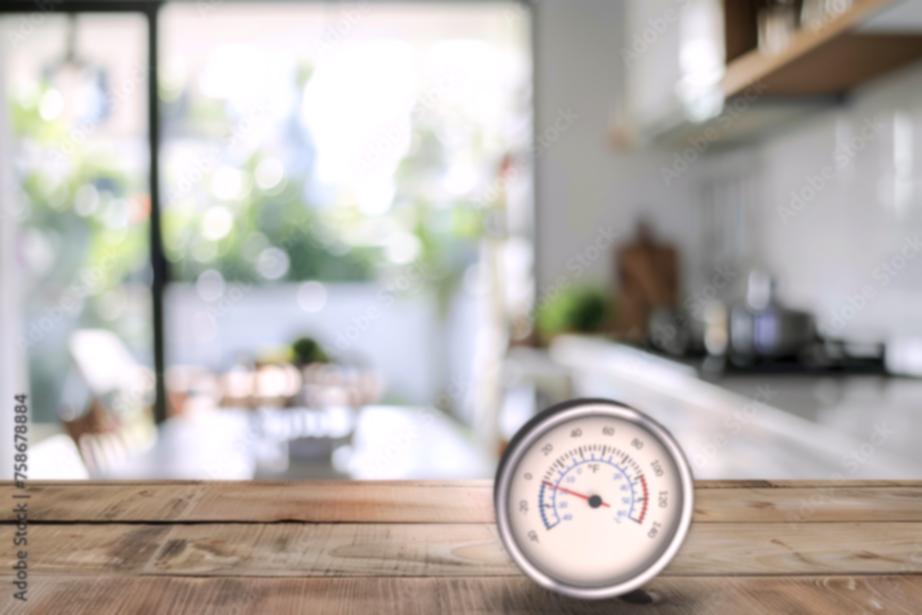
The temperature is value=0 unit=°F
